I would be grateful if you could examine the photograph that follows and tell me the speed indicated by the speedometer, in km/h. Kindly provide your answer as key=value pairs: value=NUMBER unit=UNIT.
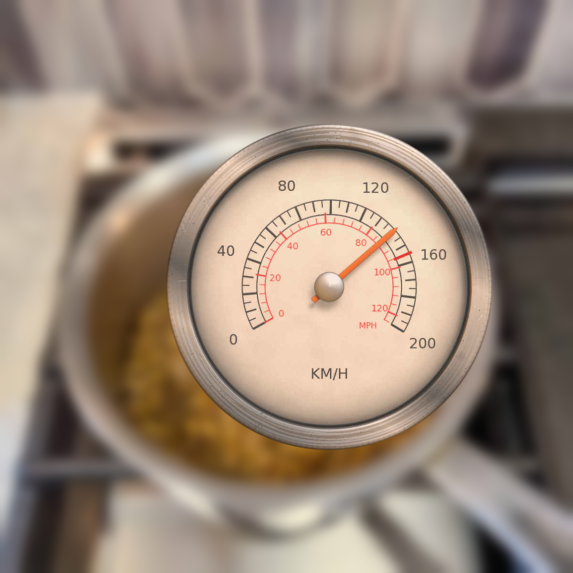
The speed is value=140 unit=km/h
